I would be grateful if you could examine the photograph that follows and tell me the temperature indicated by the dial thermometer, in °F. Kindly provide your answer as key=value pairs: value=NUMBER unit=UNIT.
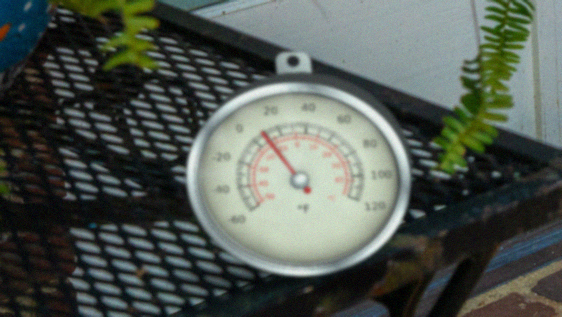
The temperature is value=10 unit=°F
